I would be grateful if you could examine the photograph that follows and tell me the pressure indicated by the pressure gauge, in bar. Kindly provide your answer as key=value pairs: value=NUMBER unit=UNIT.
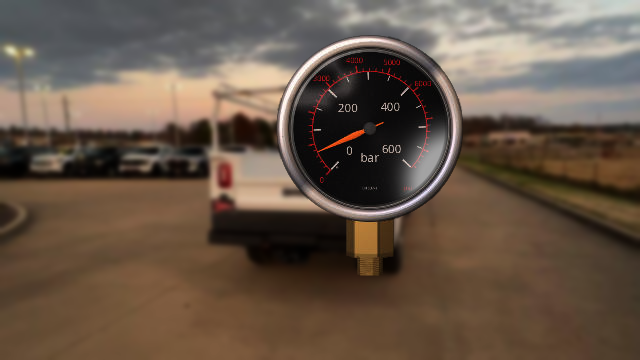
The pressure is value=50 unit=bar
